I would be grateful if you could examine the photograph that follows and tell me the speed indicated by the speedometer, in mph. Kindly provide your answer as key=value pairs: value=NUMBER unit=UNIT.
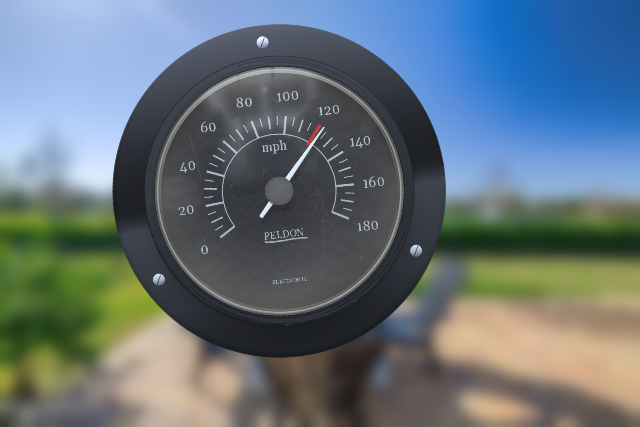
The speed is value=122.5 unit=mph
